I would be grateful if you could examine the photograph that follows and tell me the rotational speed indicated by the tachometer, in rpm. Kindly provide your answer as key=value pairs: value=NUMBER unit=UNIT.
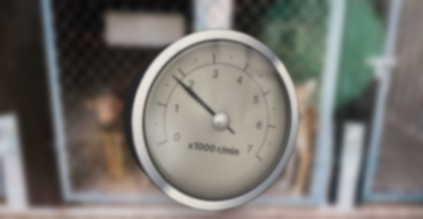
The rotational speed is value=1750 unit=rpm
